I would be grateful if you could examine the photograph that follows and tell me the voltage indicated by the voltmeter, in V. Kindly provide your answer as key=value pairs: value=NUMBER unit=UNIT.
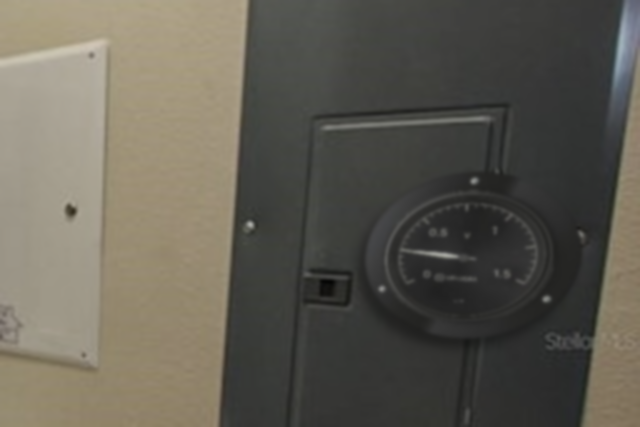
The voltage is value=0.25 unit=V
